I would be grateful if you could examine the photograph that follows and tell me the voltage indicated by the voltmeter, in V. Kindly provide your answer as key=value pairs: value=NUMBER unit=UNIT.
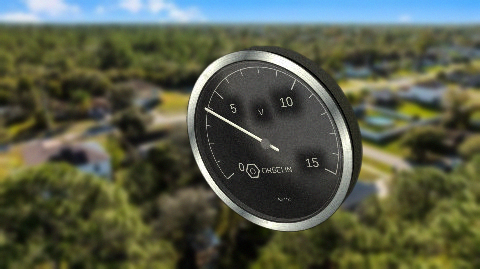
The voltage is value=4 unit=V
